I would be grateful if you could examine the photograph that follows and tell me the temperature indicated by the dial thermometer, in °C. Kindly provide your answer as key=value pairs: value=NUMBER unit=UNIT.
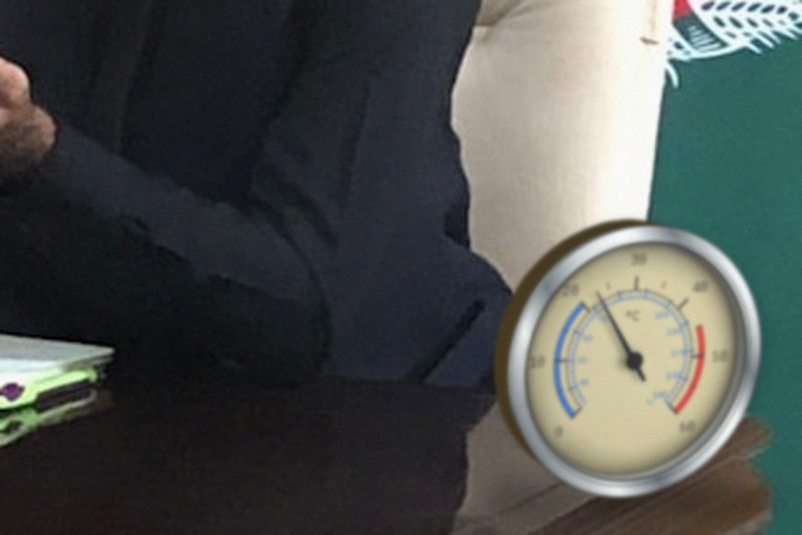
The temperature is value=22.5 unit=°C
